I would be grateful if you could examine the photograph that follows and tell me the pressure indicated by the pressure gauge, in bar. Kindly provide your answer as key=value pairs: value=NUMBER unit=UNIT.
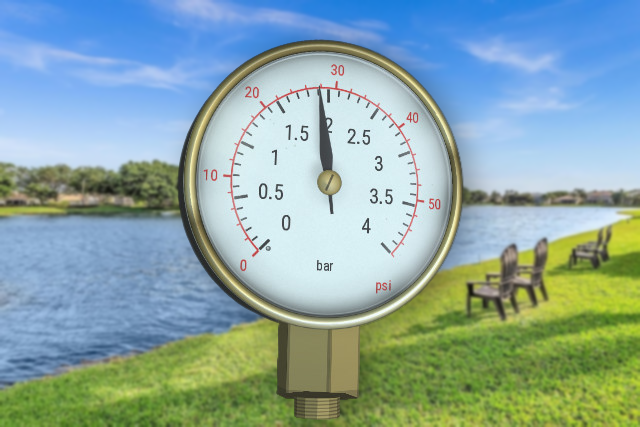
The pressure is value=1.9 unit=bar
